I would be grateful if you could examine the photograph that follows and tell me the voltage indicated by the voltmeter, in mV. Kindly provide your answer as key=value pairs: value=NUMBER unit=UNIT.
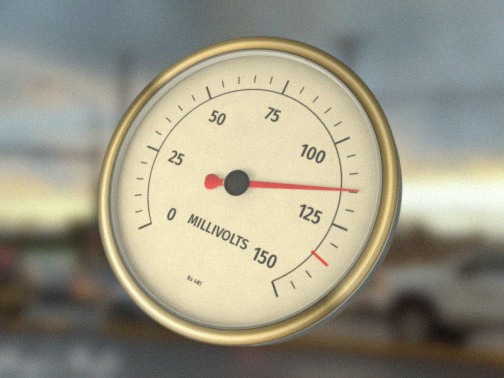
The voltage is value=115 unit=mV
